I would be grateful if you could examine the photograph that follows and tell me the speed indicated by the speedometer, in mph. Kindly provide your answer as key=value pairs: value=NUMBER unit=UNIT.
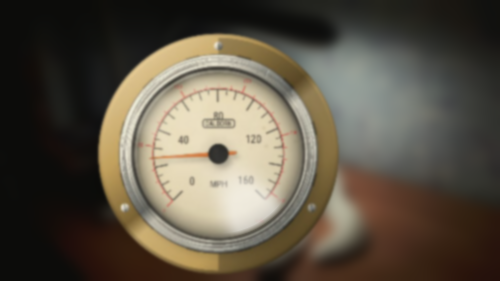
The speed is value=25 unit=mph
